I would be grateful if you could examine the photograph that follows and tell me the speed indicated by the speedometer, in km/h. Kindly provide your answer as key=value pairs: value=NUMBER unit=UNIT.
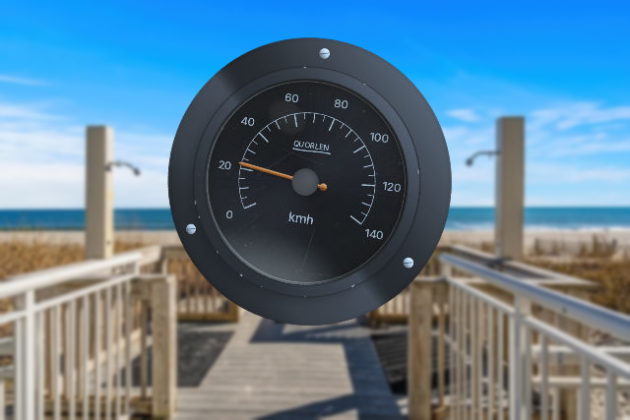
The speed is value=22.5 unit=km/h
